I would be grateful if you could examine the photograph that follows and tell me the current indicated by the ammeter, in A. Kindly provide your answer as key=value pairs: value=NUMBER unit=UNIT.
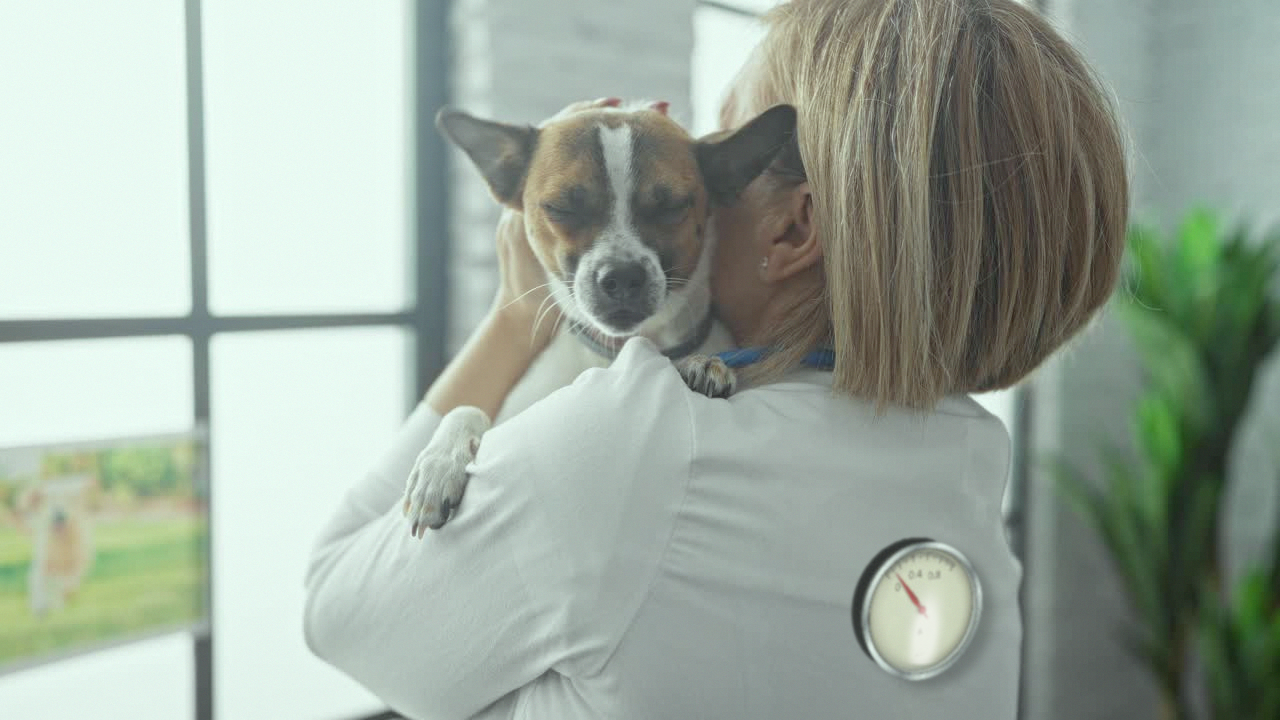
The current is value=0.1 unit=A
